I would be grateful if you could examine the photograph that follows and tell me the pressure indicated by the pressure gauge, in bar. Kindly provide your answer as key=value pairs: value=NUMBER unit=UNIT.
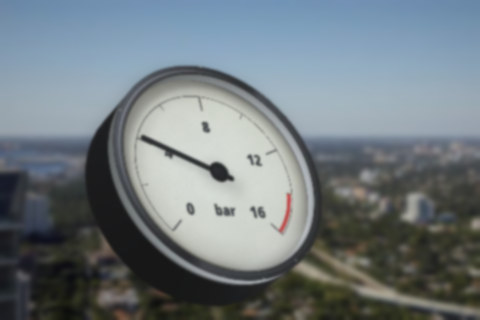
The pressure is value=4 unit=bar
